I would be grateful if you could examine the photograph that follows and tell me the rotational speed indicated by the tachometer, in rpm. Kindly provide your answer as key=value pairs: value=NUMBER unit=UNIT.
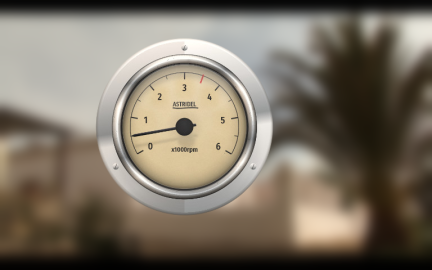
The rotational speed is value=500 unit=rpm
